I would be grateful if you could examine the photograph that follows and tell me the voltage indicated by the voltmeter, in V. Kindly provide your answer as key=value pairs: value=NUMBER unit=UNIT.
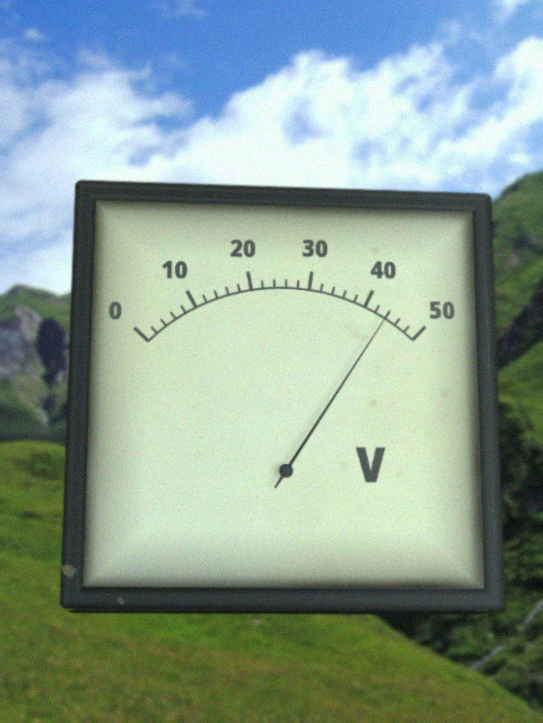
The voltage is value=44 unit=V
